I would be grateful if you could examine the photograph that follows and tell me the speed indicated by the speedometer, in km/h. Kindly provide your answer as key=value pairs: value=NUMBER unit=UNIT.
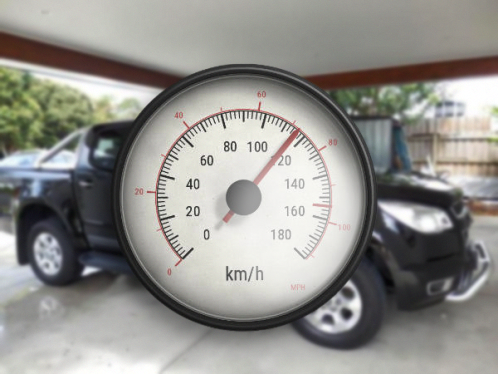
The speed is value=116 unit=km/h
